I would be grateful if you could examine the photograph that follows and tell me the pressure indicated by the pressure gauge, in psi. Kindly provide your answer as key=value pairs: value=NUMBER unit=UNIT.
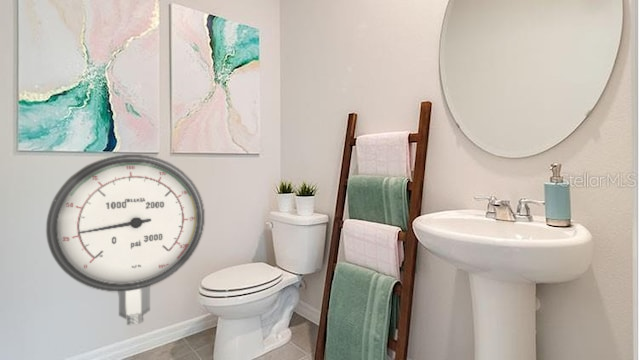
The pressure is value=400 unit=psi
